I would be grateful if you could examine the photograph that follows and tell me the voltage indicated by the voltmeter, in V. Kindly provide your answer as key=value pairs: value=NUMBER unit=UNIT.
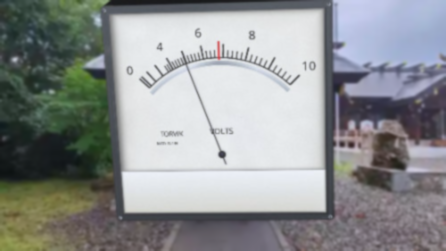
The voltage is value=5 unit=V
